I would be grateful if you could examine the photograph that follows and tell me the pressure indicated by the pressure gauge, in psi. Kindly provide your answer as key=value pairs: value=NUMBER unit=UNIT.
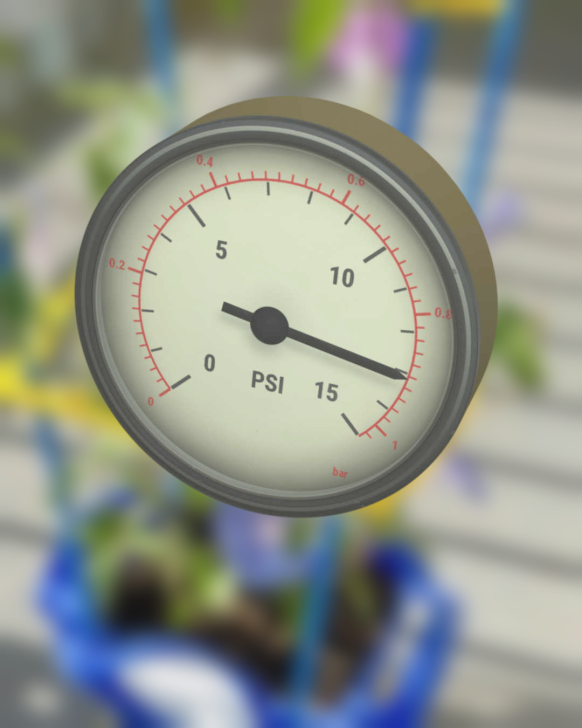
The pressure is value=13 unit=psi
